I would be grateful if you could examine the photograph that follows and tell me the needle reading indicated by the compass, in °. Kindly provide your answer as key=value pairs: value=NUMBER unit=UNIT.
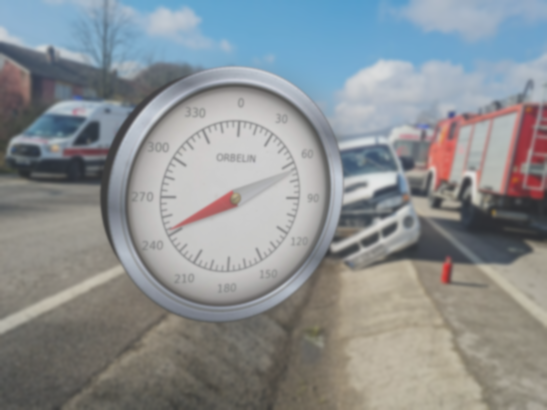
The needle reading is value=245 unit=°
